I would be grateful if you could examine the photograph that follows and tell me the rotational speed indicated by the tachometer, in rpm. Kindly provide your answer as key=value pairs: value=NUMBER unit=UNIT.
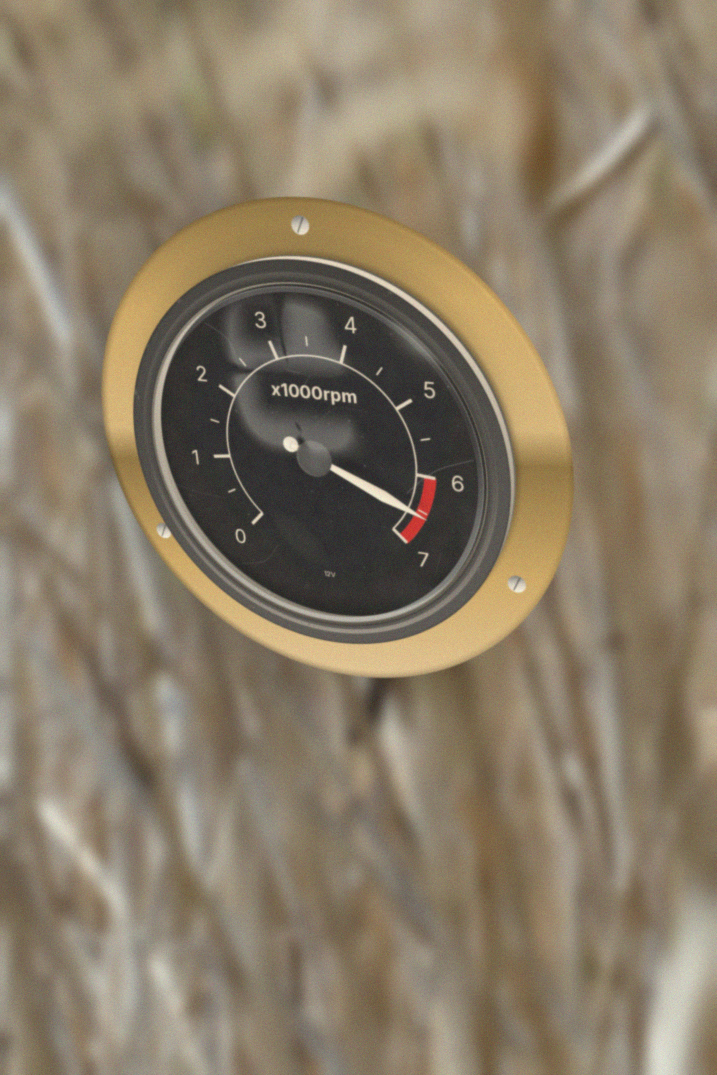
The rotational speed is value=6500 unit=rpm
